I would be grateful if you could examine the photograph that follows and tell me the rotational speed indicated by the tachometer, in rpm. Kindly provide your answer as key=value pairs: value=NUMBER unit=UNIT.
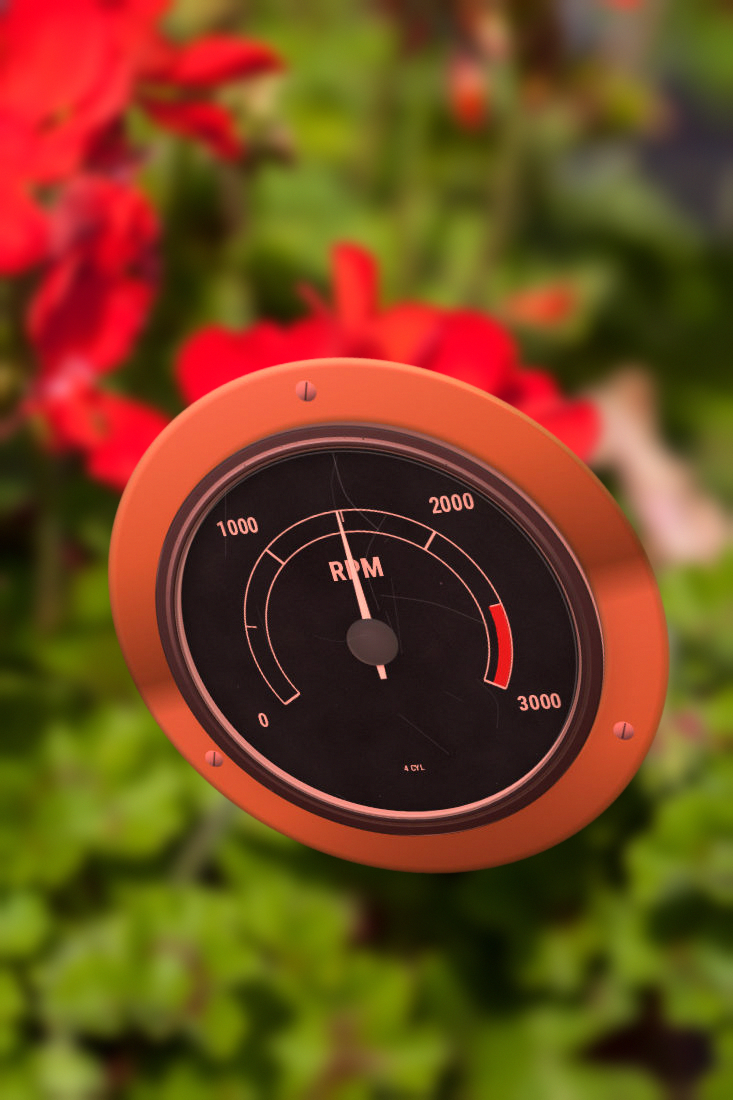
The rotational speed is value=1500 unit=rpm
